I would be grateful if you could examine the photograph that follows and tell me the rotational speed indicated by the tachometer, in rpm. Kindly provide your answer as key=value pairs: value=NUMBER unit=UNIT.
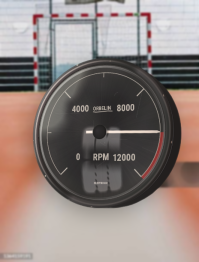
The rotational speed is value=10000 unit=rpm
